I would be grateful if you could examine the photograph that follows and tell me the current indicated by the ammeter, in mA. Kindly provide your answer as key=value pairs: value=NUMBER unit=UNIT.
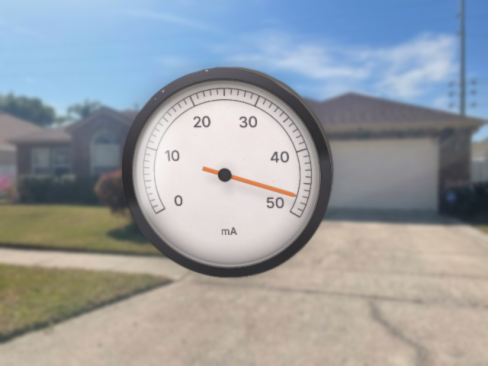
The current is value=47 unit=mA
